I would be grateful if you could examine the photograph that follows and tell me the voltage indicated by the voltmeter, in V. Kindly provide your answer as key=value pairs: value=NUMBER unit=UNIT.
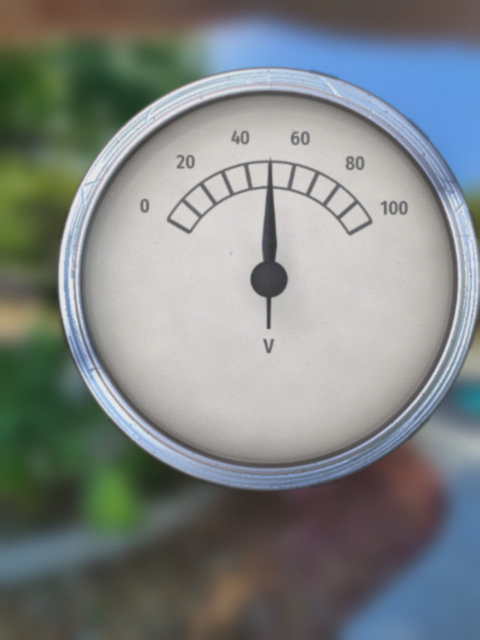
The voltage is value=50 unit=V
